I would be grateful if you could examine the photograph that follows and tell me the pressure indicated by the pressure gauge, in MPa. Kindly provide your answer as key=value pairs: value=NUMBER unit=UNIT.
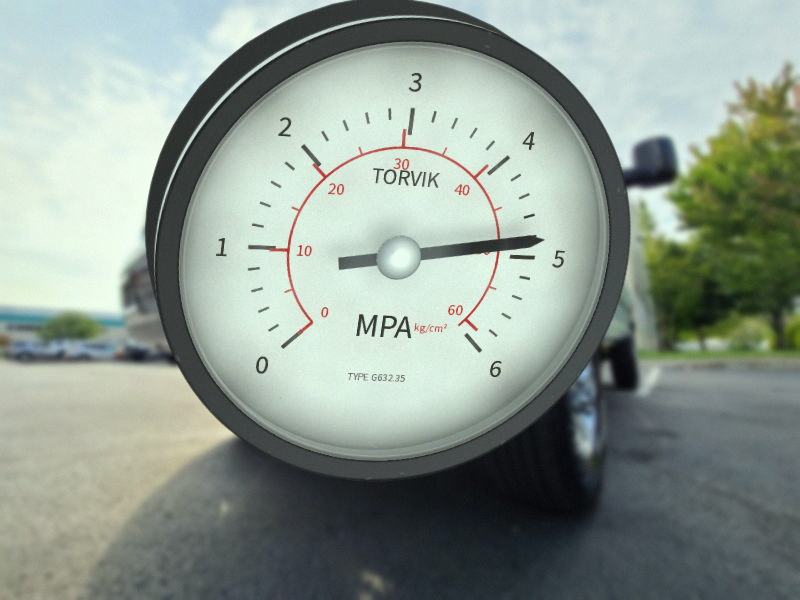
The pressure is value=4.8 unit=MPa
